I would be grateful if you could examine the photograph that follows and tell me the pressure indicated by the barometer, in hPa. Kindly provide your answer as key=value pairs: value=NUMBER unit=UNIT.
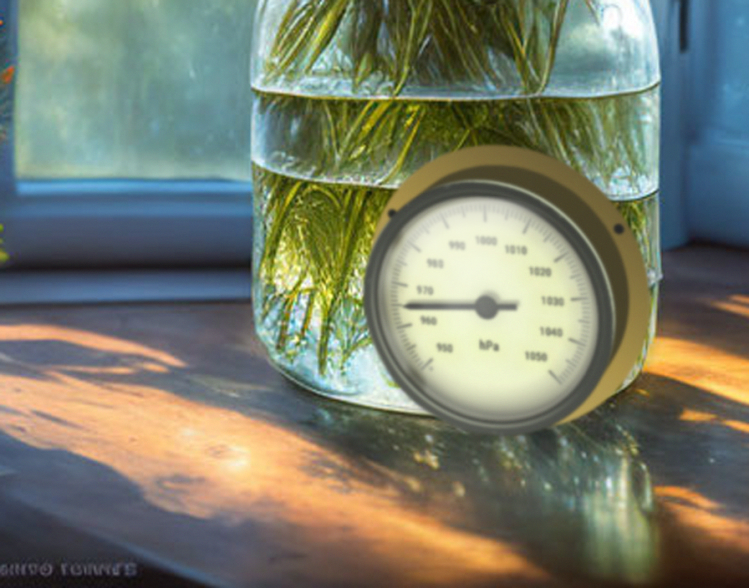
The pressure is value=965 unit=hPa
